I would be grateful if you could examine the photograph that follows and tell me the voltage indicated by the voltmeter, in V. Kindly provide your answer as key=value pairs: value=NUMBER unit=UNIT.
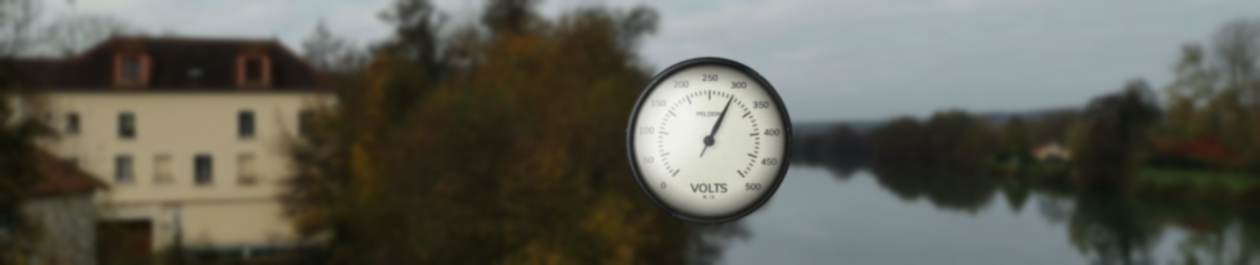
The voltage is value=300 unit=V
